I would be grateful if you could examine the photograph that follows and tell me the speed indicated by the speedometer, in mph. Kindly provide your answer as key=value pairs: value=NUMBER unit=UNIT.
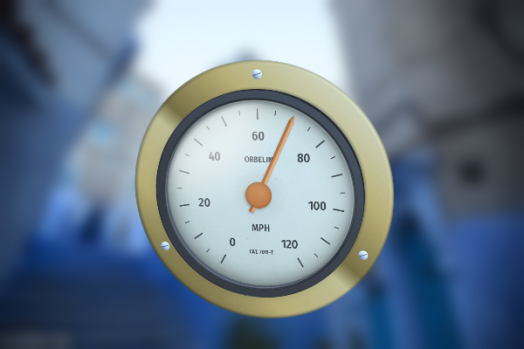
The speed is value=70 unit=mph
